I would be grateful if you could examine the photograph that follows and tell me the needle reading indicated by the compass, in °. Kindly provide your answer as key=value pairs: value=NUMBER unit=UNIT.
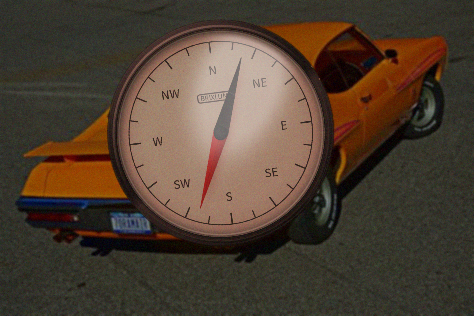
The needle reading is value=202.5 unit=°
